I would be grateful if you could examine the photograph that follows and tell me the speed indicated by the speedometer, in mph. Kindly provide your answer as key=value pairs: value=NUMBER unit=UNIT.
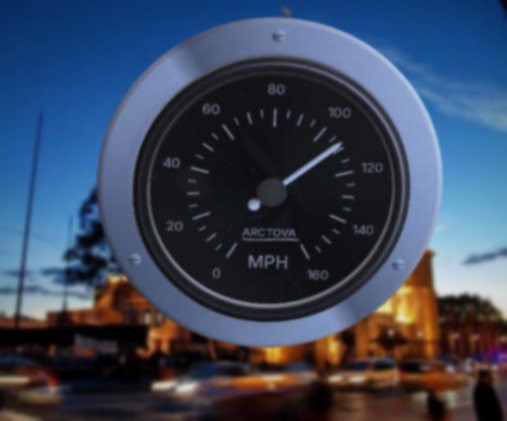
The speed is value=107.5 unit=mph
